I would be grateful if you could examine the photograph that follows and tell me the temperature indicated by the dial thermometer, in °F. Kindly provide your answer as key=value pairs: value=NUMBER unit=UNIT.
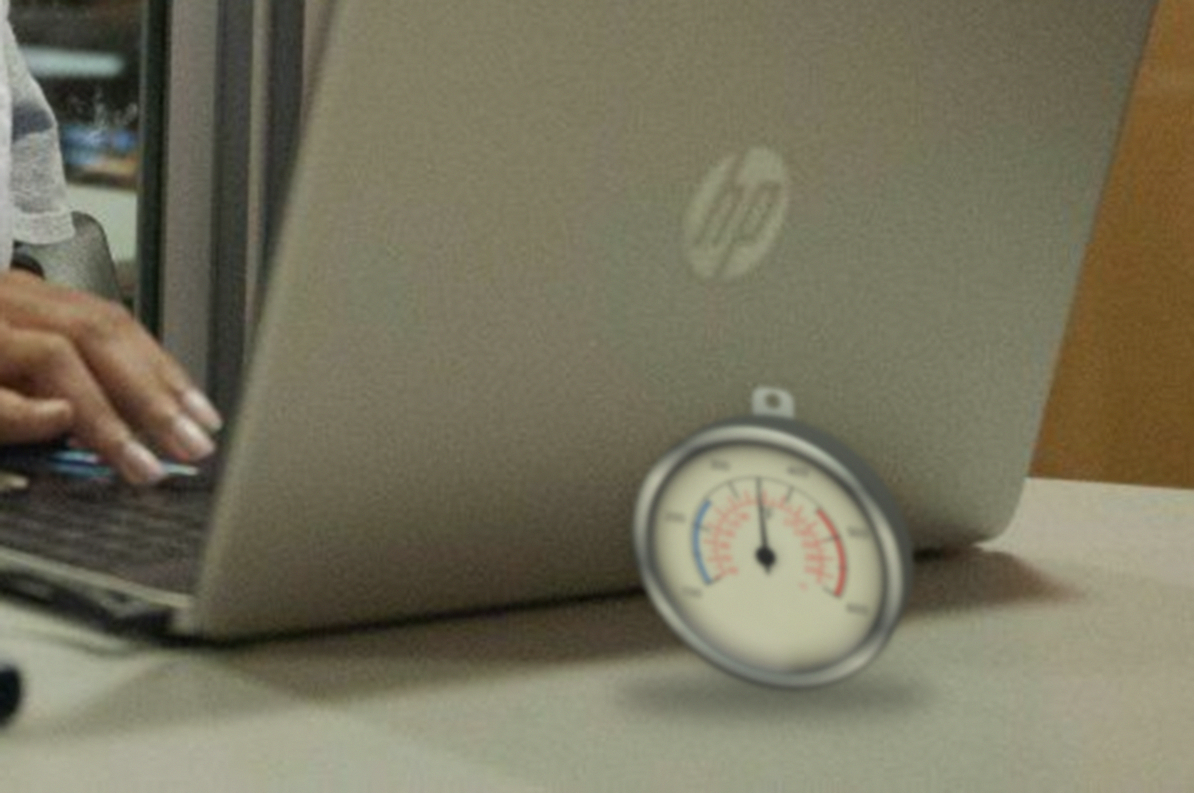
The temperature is value=350 unit=°F
